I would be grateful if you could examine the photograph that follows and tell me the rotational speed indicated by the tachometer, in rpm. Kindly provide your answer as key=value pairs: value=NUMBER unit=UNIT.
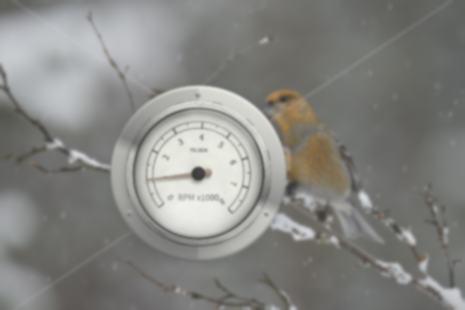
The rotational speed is value=1000 unit=rpm
